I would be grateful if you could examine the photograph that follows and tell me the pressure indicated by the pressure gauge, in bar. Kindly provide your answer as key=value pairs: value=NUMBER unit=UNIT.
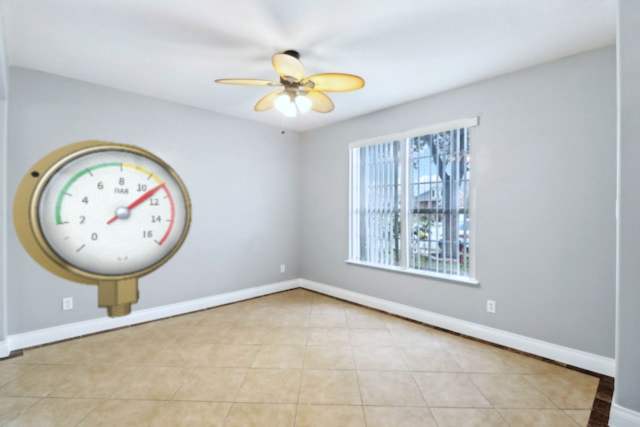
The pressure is value=11 unit=bar
